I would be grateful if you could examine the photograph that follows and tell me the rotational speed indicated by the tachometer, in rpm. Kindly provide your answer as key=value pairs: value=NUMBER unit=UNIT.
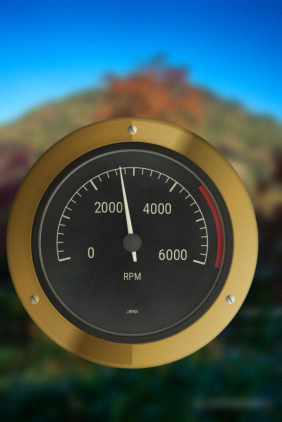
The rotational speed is value=2700 unit=rpm
